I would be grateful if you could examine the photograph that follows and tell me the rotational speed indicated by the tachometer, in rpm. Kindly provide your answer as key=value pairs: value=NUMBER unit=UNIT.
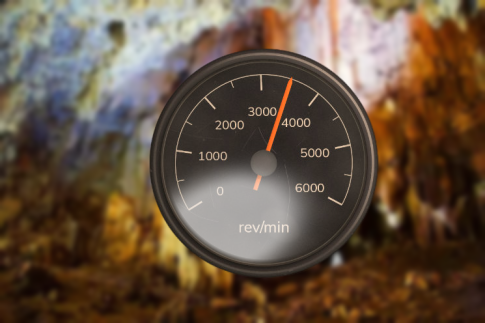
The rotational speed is value=3500 unit=rpm
